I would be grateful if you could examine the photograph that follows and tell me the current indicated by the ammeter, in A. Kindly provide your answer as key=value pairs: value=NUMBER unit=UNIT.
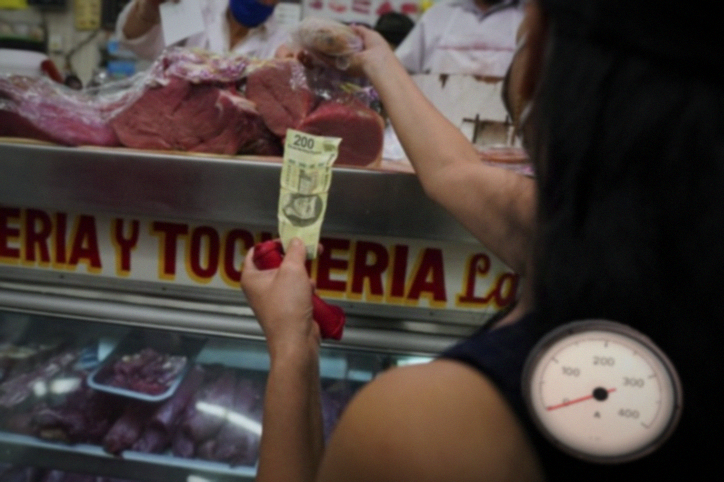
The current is value=0 unit=A
